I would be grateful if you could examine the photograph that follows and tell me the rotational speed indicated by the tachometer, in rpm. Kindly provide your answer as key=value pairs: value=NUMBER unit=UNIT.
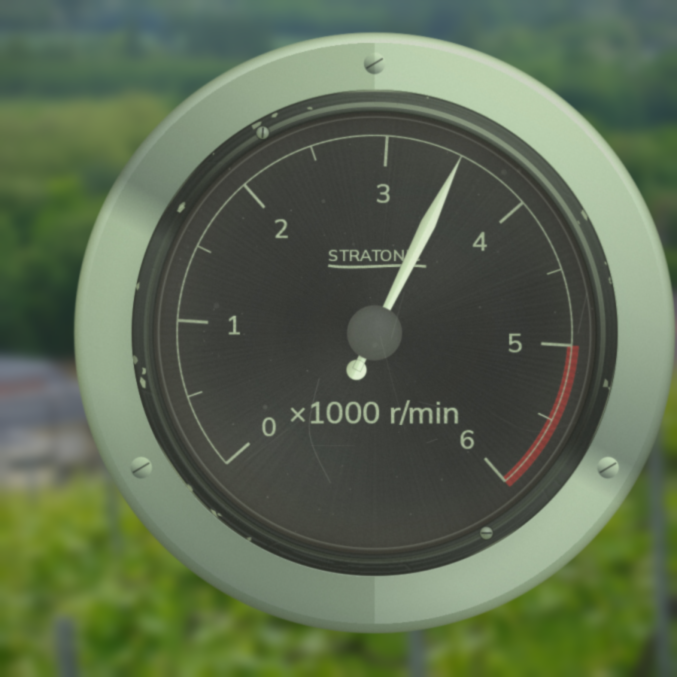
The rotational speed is value=3500 unit=rpm
